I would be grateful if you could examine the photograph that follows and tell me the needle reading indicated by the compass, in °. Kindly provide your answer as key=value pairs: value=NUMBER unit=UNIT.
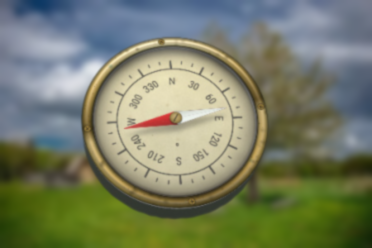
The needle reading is value=260 unit=°
